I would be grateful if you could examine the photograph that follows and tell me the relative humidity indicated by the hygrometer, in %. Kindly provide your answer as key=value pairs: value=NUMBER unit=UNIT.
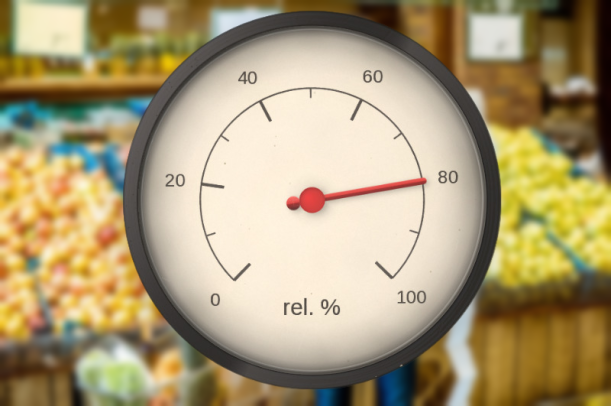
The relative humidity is value=80 unit=%
